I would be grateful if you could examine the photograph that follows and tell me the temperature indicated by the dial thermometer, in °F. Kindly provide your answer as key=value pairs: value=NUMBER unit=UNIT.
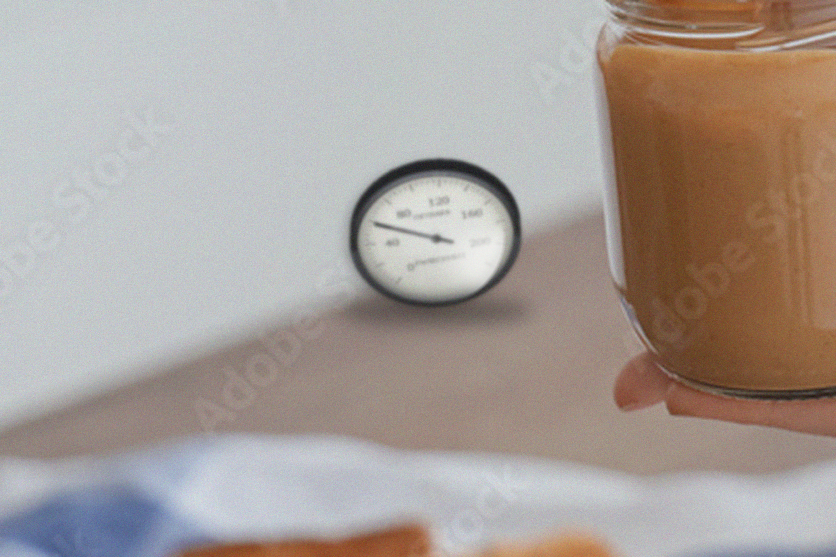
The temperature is value=60 unit=°F
